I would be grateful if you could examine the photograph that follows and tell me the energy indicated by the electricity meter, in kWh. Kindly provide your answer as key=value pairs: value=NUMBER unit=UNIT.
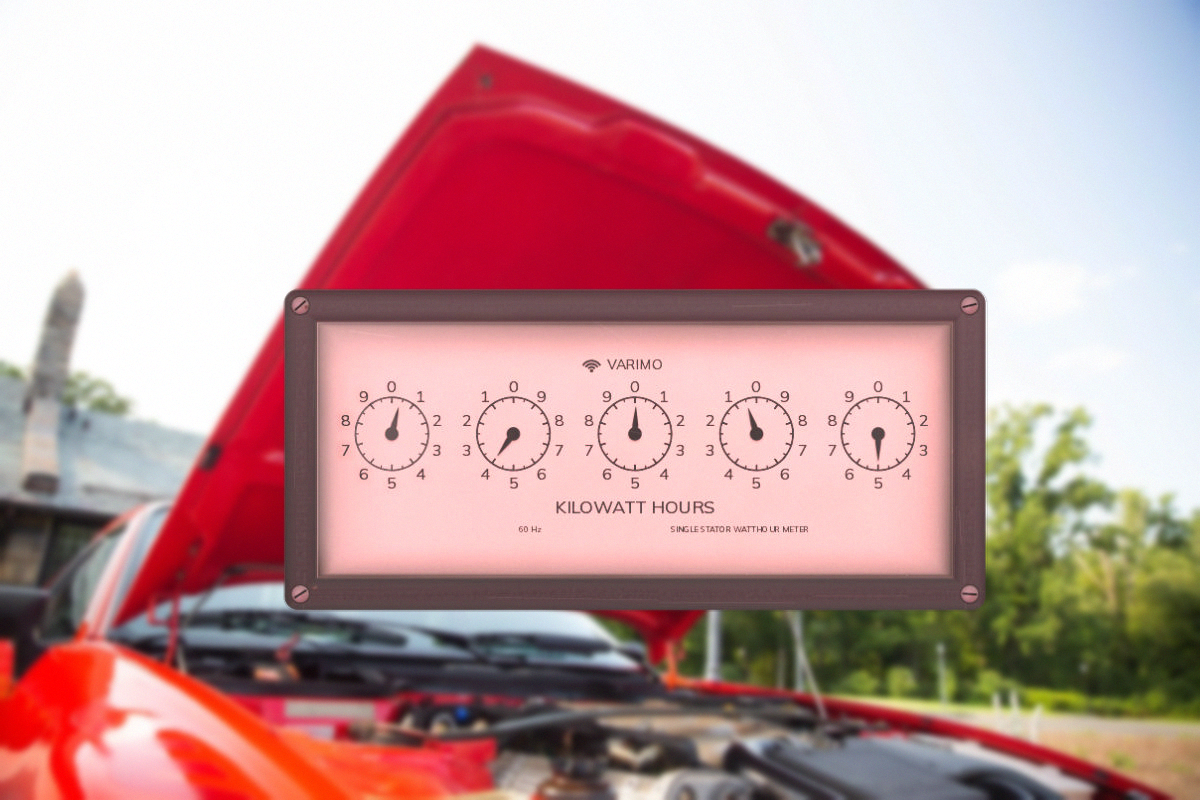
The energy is value=4005 unit=kWh
